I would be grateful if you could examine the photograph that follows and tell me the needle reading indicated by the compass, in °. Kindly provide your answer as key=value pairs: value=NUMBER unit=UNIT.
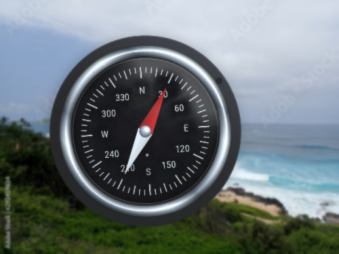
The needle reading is value=30 unit=°
